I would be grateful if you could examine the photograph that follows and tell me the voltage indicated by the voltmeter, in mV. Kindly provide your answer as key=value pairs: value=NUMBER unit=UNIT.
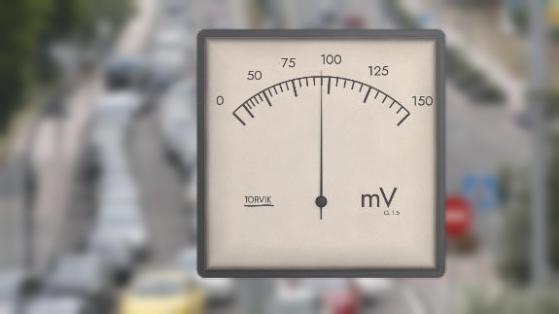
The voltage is value=95 unit=mV
